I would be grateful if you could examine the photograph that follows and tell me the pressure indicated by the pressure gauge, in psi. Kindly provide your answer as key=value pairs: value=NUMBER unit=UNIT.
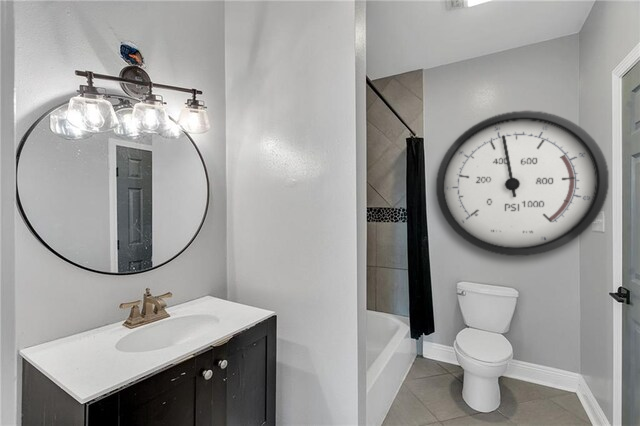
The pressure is value=450 unit=psi
